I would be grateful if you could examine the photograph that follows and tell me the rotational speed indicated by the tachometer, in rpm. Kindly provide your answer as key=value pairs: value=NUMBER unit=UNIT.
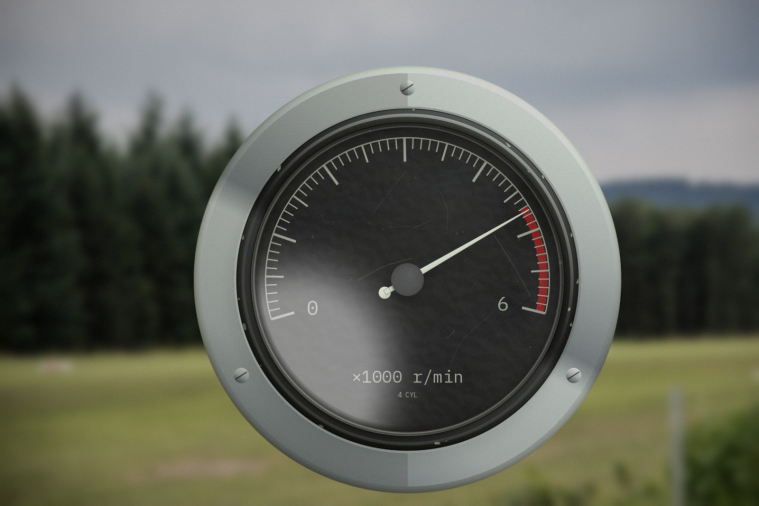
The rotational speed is value=4750 unit=rpm
